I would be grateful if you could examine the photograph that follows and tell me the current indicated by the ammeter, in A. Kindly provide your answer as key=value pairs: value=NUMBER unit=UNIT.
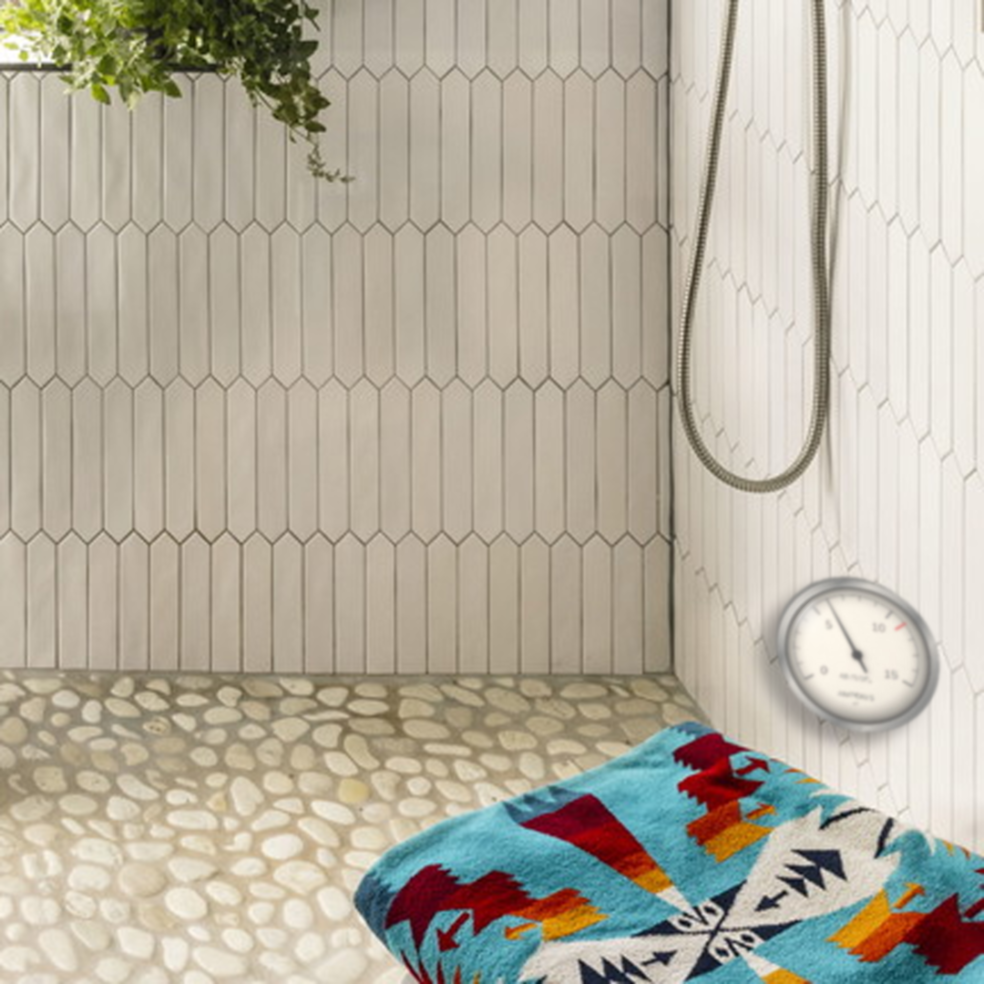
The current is value=6 unit=A
